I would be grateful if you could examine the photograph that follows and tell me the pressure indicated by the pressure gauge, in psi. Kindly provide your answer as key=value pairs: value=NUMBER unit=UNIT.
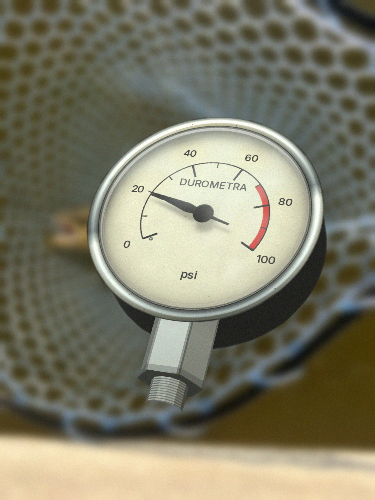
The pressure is value=20 unit=psi
